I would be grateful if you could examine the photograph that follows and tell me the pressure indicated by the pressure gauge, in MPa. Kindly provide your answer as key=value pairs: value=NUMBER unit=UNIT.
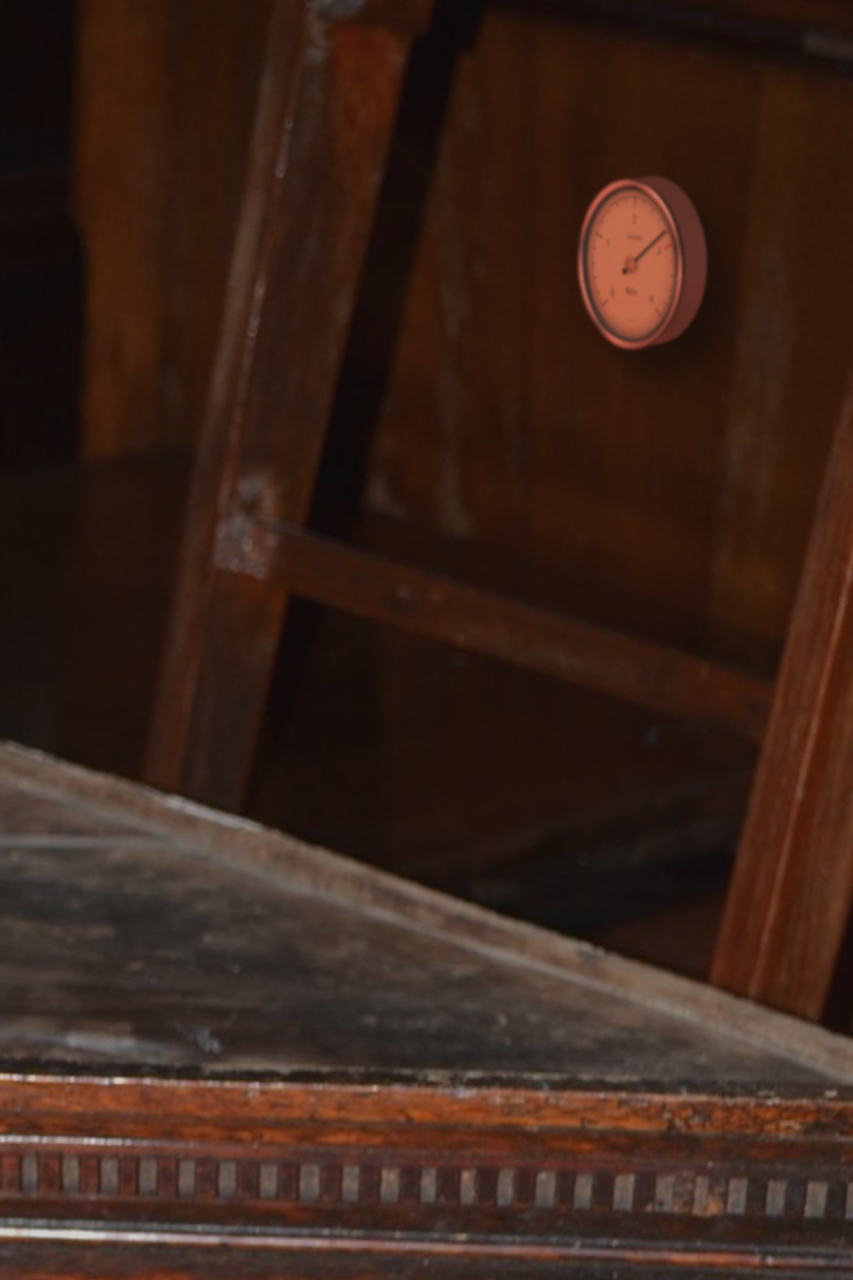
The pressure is value=2.8 unit=MPa
